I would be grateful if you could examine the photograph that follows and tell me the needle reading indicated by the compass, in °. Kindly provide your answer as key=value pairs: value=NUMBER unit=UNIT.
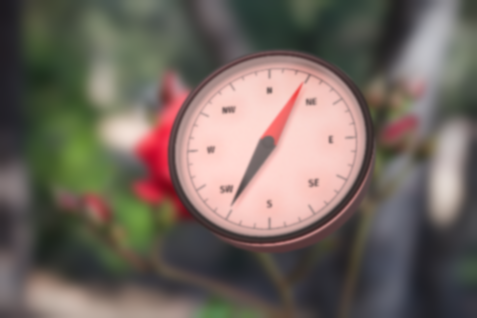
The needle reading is value=30 unit=°
